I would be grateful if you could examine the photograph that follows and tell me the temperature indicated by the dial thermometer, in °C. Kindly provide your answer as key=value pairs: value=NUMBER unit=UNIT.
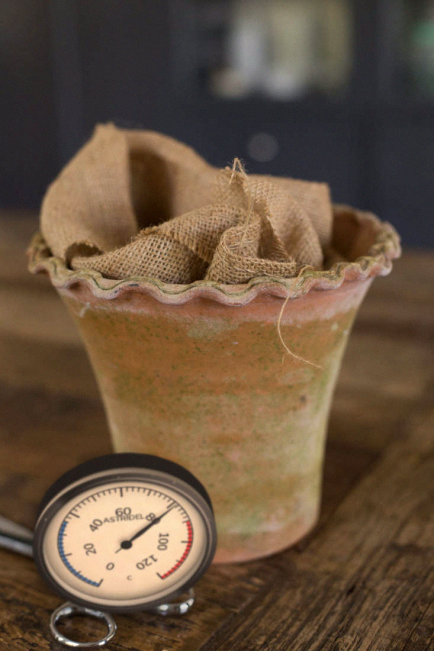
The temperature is value=80 unit=°C
